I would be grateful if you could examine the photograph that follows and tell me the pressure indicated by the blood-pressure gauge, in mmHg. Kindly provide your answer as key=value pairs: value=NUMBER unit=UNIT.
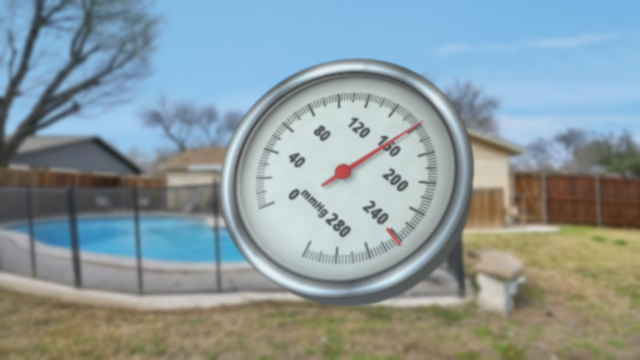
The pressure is value=160 unit=mmHg
